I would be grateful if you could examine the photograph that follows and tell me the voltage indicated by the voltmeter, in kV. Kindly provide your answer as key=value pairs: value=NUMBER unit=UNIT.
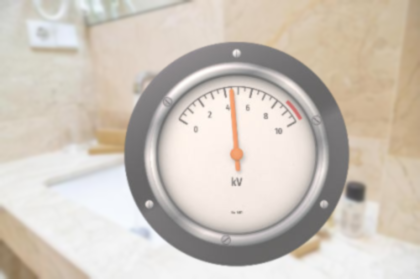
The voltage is value=4.5 unit=kV
